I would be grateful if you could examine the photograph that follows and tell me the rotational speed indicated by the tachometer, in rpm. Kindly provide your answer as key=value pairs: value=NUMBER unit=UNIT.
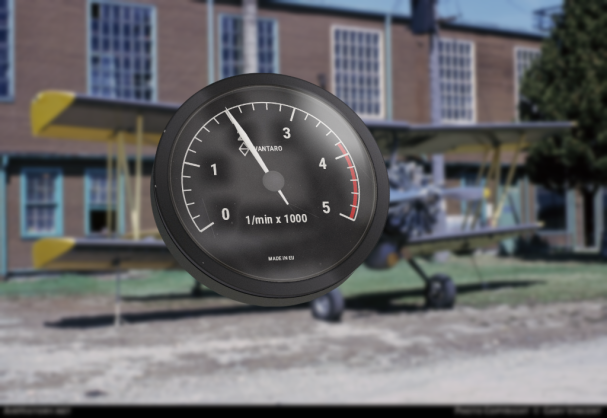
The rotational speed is value=2000 unit=rpm
